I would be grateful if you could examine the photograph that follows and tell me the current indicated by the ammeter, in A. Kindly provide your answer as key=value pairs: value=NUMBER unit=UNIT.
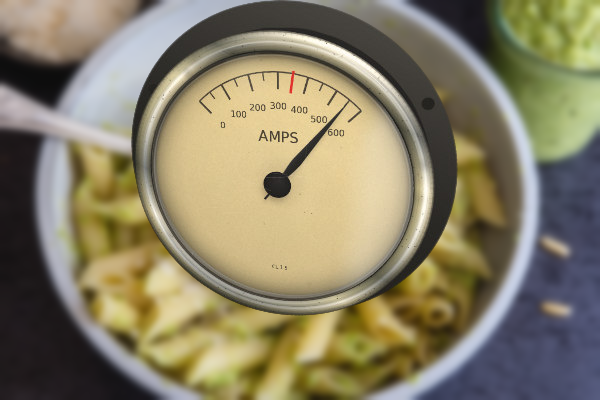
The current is value=550 unit=A
